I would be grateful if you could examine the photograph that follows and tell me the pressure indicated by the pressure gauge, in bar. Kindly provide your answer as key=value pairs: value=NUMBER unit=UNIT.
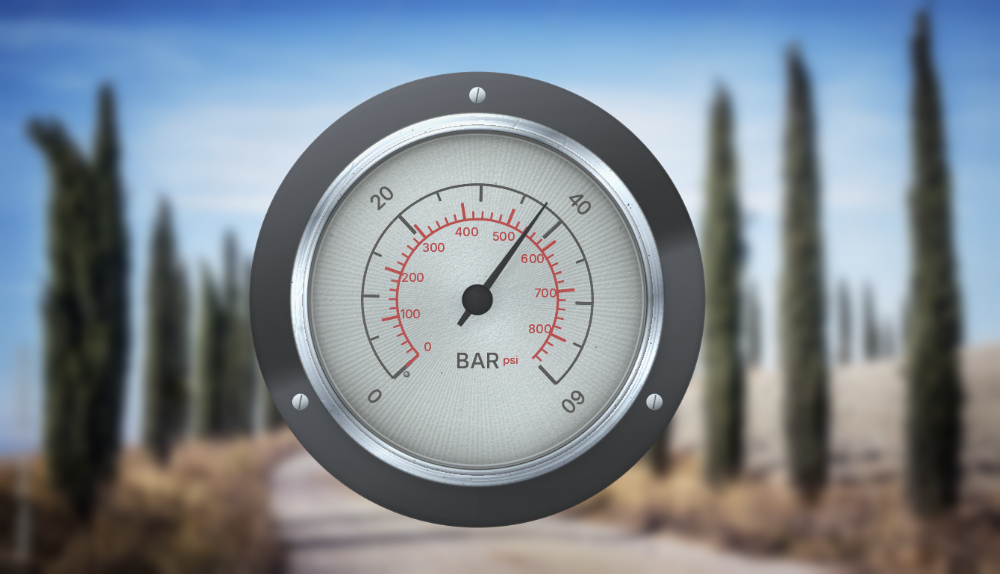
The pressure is value=37.5 unit=bar
